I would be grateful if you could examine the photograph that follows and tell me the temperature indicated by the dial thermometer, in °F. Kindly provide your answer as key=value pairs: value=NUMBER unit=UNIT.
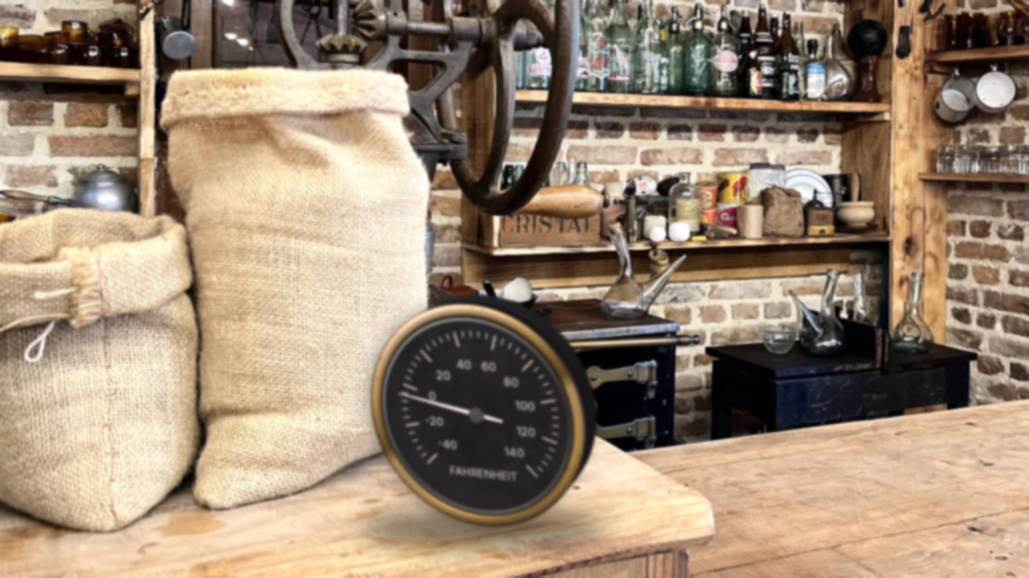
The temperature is value=-4 unit=°F
